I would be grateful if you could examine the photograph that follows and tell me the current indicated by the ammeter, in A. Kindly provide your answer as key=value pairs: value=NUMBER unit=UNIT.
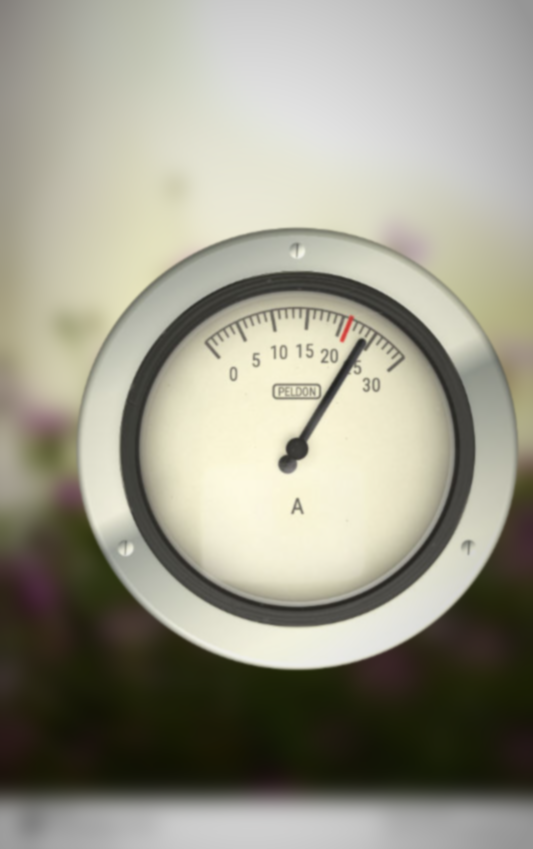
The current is value=24 unit=A
